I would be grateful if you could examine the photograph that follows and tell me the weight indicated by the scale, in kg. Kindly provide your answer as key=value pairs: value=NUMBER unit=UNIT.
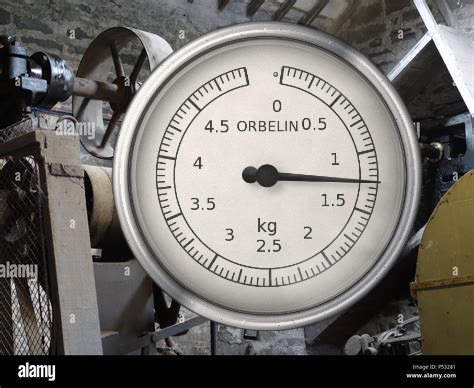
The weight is value=1.25 unit=kg
